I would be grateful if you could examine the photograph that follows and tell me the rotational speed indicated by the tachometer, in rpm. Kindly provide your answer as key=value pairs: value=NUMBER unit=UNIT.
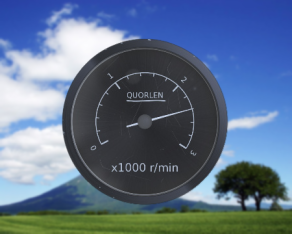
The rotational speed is value=2400 unit=rpm
